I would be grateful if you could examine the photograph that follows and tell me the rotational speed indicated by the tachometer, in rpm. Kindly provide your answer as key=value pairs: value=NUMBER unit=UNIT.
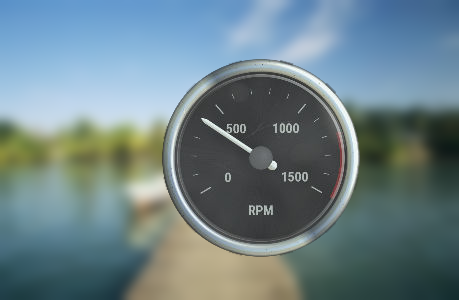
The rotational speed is value=400 unit=rpm
